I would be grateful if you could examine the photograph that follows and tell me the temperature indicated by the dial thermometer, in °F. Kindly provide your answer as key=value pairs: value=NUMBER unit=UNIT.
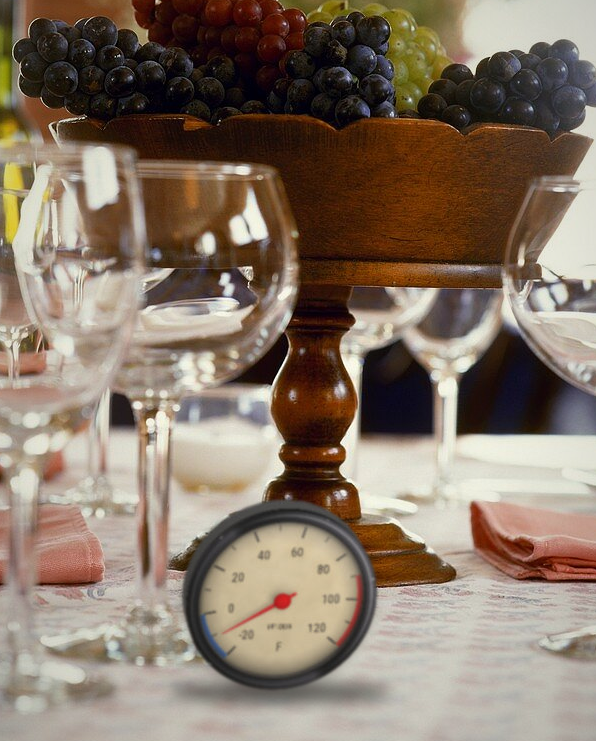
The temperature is value=-10 unit=°F
